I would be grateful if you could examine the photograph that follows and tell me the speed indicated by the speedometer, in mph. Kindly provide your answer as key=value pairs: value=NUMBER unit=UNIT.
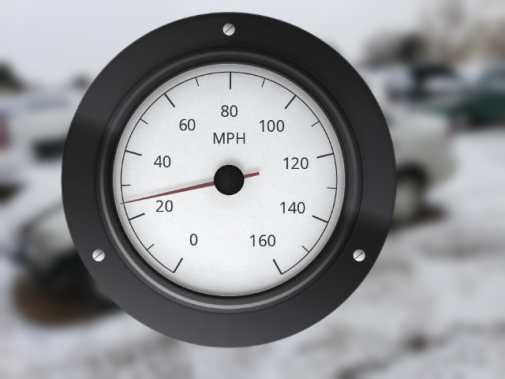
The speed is value=25 unit=mph
